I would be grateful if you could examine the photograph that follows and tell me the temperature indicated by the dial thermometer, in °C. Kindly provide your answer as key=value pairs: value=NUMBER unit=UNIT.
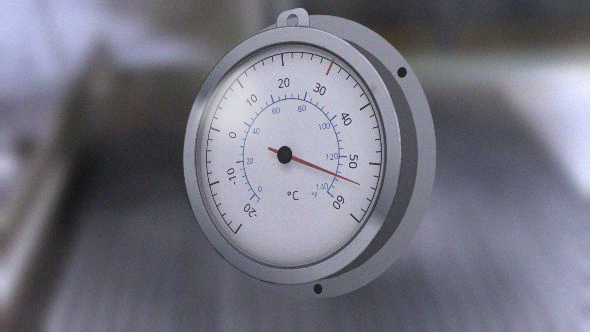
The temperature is value=54 unit=°C
